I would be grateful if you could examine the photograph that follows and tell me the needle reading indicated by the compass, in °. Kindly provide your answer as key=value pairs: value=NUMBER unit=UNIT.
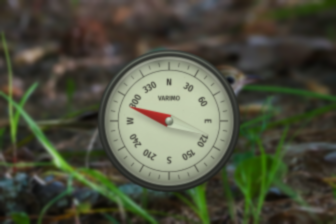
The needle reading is value=290 unit=°
